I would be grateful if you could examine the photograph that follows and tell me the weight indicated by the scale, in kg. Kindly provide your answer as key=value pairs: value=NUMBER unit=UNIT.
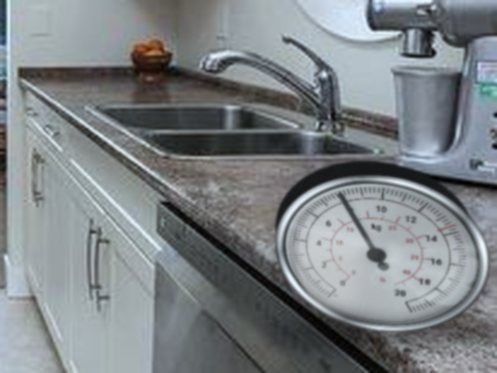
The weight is value=8 unit=kg
